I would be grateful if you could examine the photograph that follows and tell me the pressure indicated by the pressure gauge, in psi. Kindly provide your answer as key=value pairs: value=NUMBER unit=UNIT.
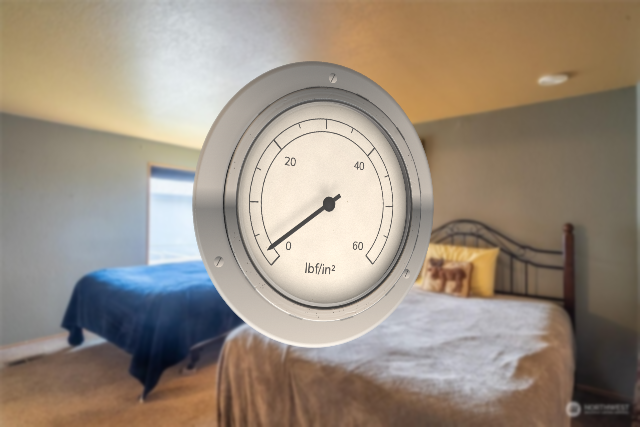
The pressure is value=2.5 unit=psi
